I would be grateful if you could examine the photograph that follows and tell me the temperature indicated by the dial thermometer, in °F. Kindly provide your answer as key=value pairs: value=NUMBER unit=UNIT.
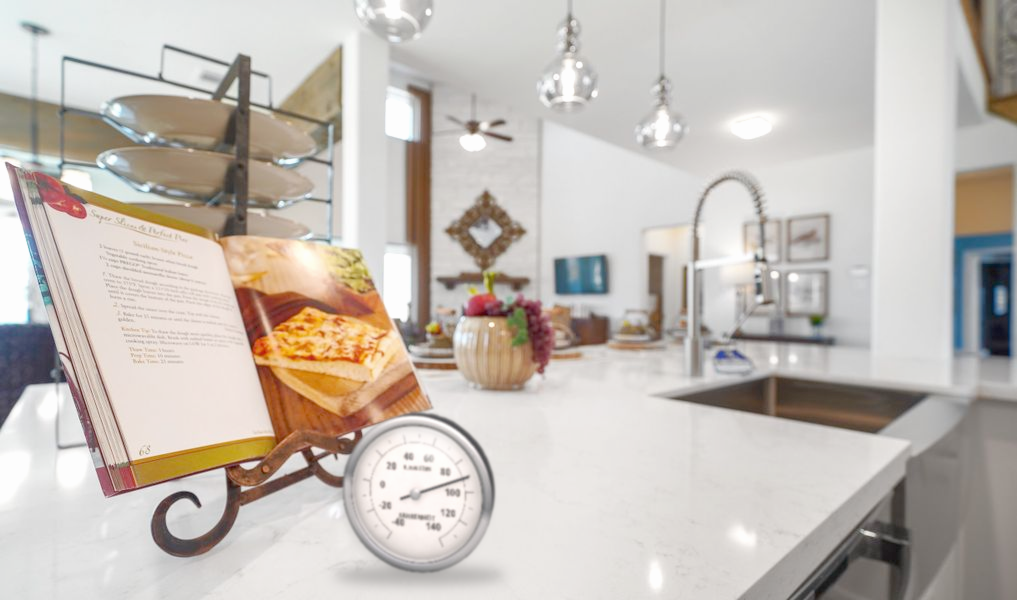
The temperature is value=90 unit=°F
